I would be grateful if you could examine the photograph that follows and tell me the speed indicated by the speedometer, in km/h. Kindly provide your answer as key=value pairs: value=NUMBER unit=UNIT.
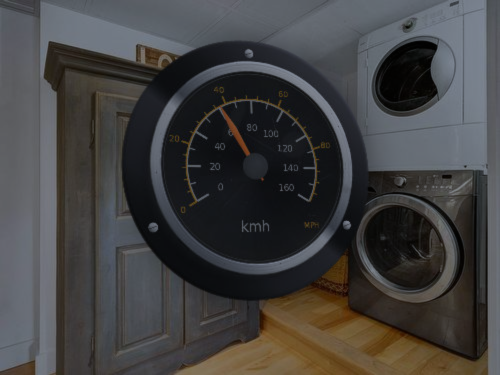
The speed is value=60 unit=km/h
